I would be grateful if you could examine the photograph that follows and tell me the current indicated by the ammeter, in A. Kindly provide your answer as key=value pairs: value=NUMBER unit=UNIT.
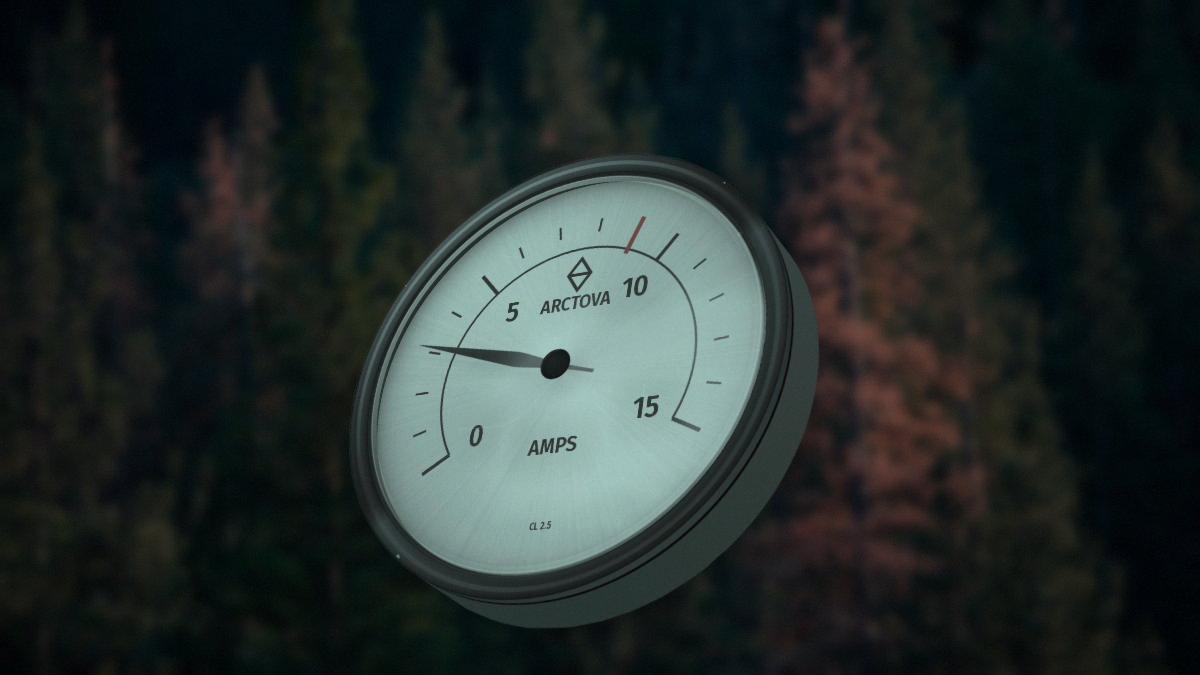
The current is value=3 unit=A
